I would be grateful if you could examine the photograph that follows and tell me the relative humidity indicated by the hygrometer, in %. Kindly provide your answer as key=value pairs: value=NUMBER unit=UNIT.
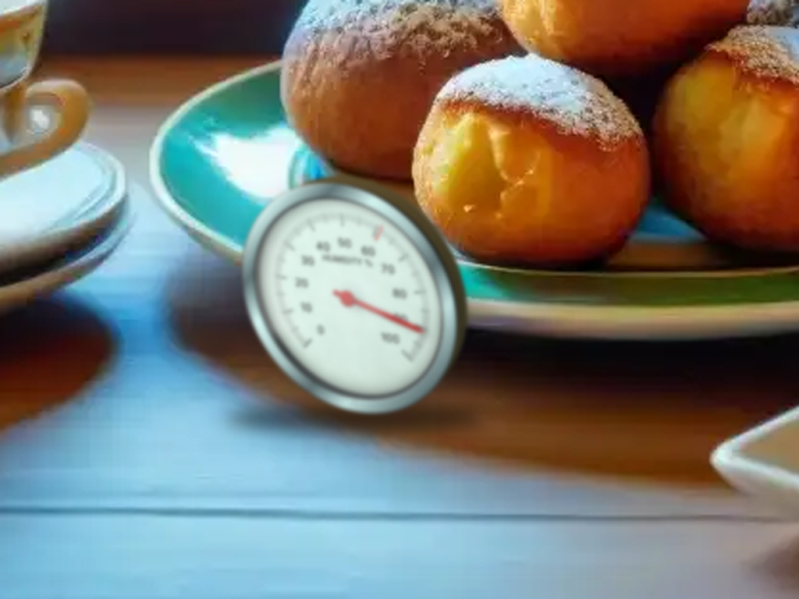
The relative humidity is value=90 unit=%
